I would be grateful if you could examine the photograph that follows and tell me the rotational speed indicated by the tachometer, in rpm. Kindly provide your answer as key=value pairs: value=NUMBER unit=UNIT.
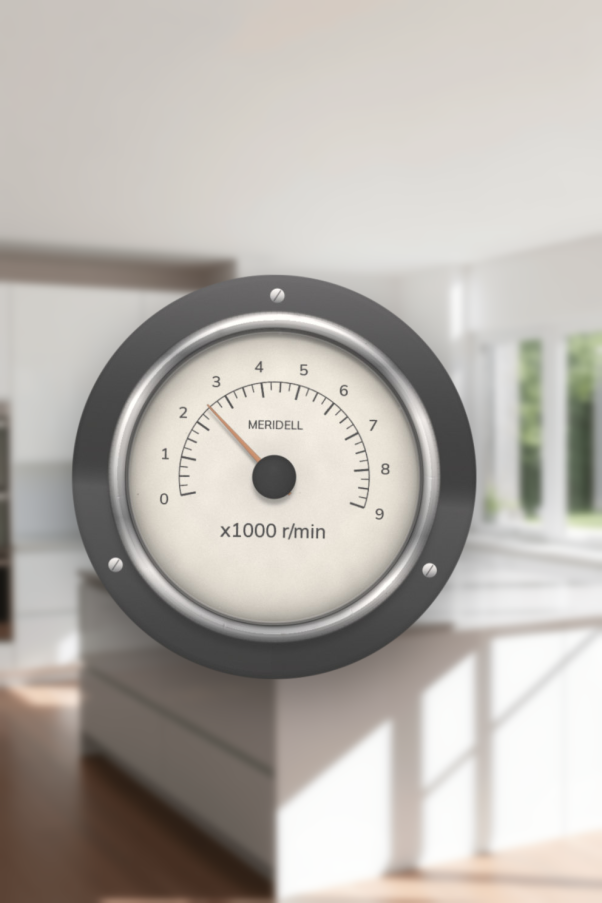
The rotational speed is value=2500 unit=rpm
